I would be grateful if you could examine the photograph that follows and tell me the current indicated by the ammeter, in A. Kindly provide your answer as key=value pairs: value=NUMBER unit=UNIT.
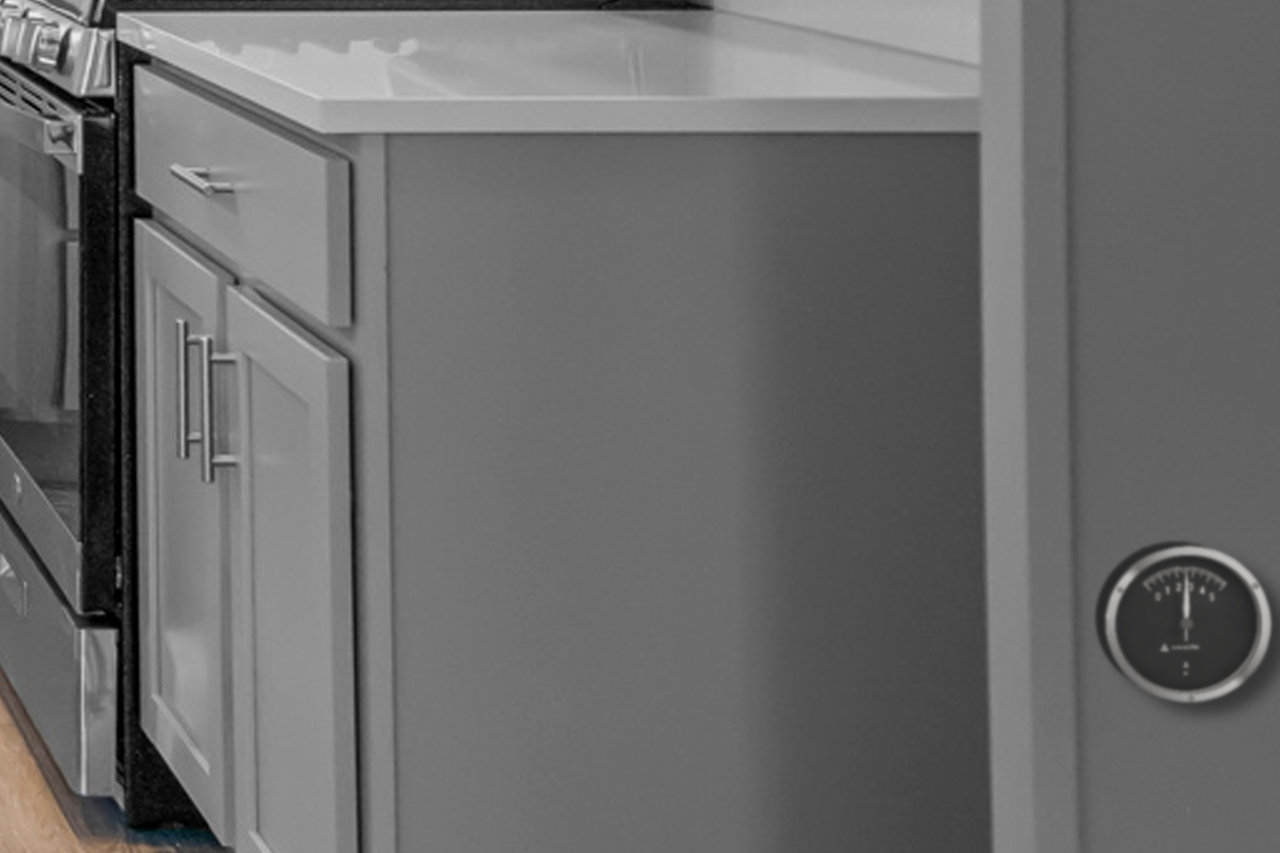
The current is value=2.5 unit=A
